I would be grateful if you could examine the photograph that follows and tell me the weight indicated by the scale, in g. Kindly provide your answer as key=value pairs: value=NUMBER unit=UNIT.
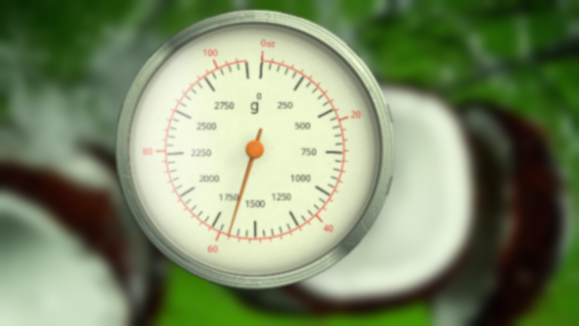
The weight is value=1650 unit=g
